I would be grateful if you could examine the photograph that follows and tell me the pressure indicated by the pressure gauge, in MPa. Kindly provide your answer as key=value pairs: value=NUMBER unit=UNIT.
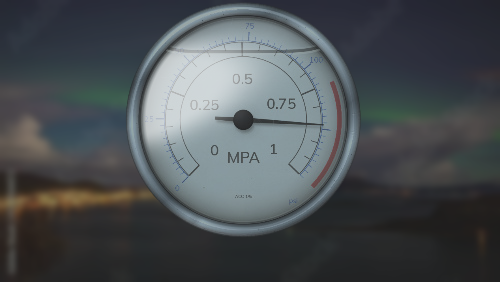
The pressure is value=0.85 unit=MPa
